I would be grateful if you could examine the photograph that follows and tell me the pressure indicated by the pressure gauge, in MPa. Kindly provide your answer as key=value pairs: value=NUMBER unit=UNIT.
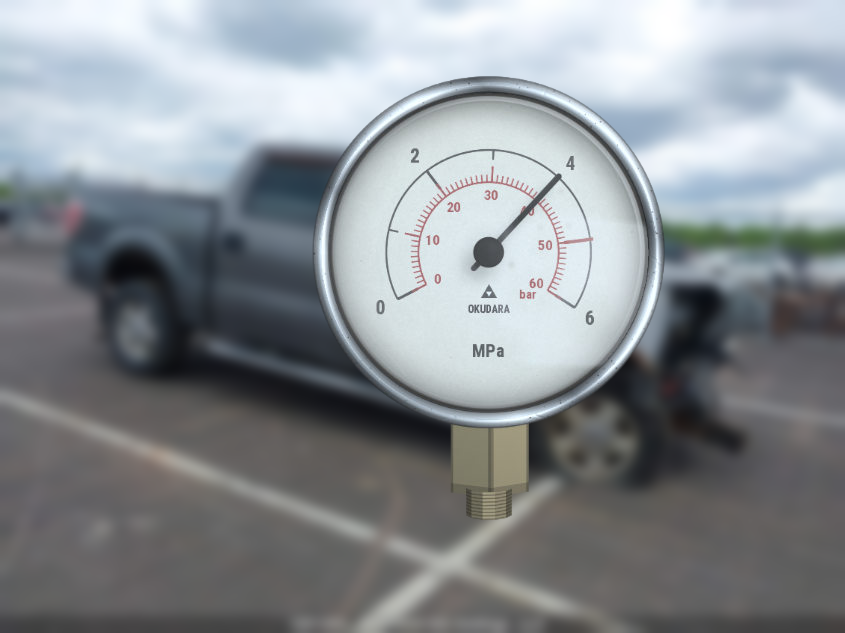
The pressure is value=4 unit=MPa
